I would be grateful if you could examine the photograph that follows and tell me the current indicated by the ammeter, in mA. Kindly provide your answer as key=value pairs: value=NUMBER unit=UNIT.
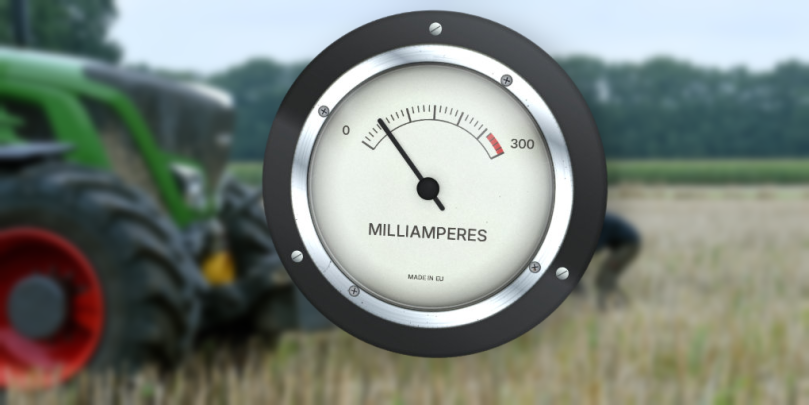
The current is value=50 unit=mA
